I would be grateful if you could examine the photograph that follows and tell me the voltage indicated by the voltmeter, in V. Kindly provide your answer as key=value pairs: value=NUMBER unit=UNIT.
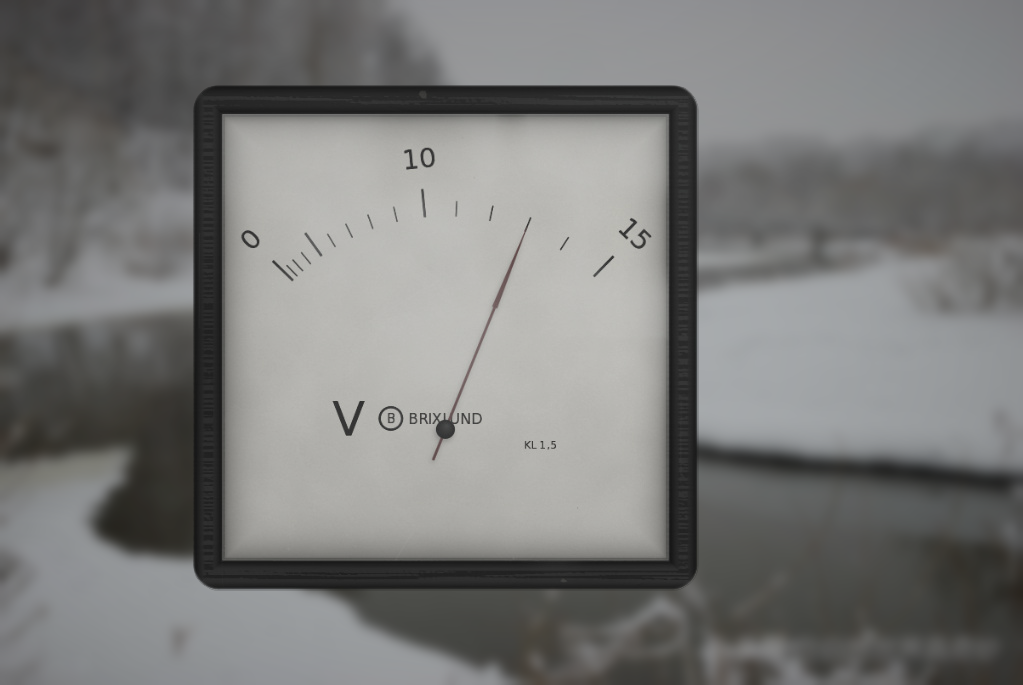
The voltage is value=13 unit=V
